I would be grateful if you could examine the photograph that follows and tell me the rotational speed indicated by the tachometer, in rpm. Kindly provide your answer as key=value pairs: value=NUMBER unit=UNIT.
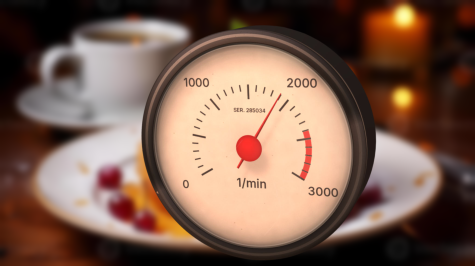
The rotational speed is value=1900 unit=rpm
